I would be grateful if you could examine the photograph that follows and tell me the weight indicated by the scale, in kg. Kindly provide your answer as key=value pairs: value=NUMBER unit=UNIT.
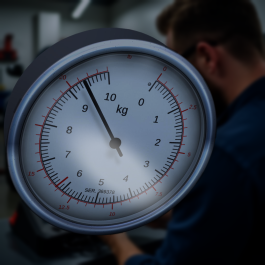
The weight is value=9.4 unit=kg
